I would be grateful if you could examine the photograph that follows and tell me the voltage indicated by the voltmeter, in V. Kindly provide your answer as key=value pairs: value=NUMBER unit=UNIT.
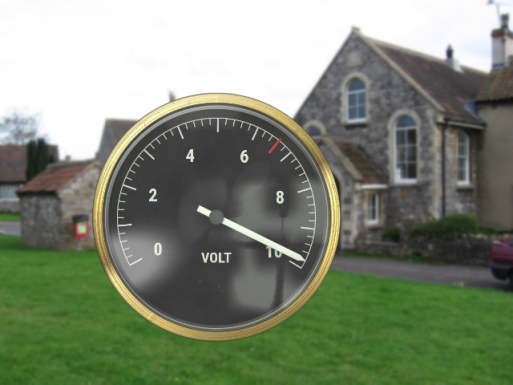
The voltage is value=9.8 unit=V
